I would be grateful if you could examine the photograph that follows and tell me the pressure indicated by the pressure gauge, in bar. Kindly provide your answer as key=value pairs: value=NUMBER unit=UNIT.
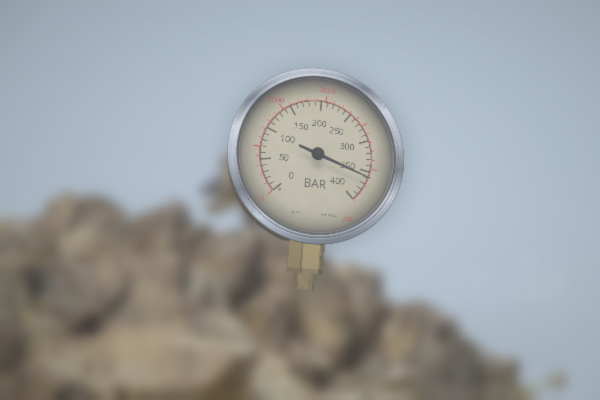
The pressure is value=360 unit=bar
